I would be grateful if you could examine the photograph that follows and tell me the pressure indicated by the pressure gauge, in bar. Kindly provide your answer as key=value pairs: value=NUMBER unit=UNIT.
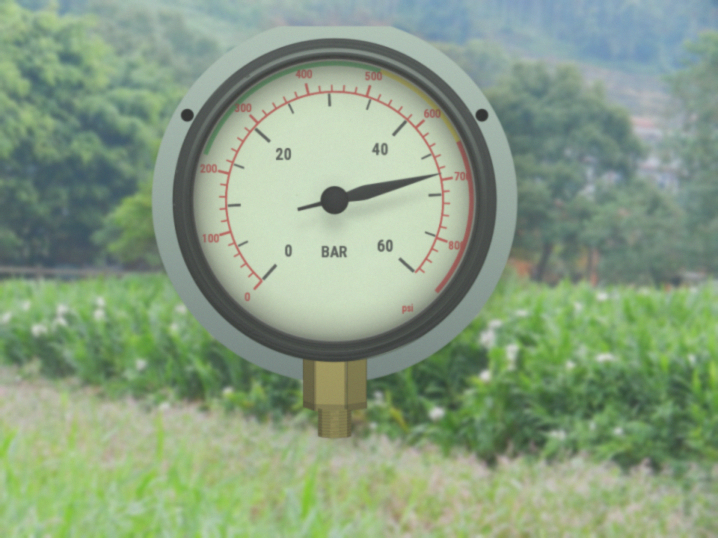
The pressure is value=47.5 unit=bar
